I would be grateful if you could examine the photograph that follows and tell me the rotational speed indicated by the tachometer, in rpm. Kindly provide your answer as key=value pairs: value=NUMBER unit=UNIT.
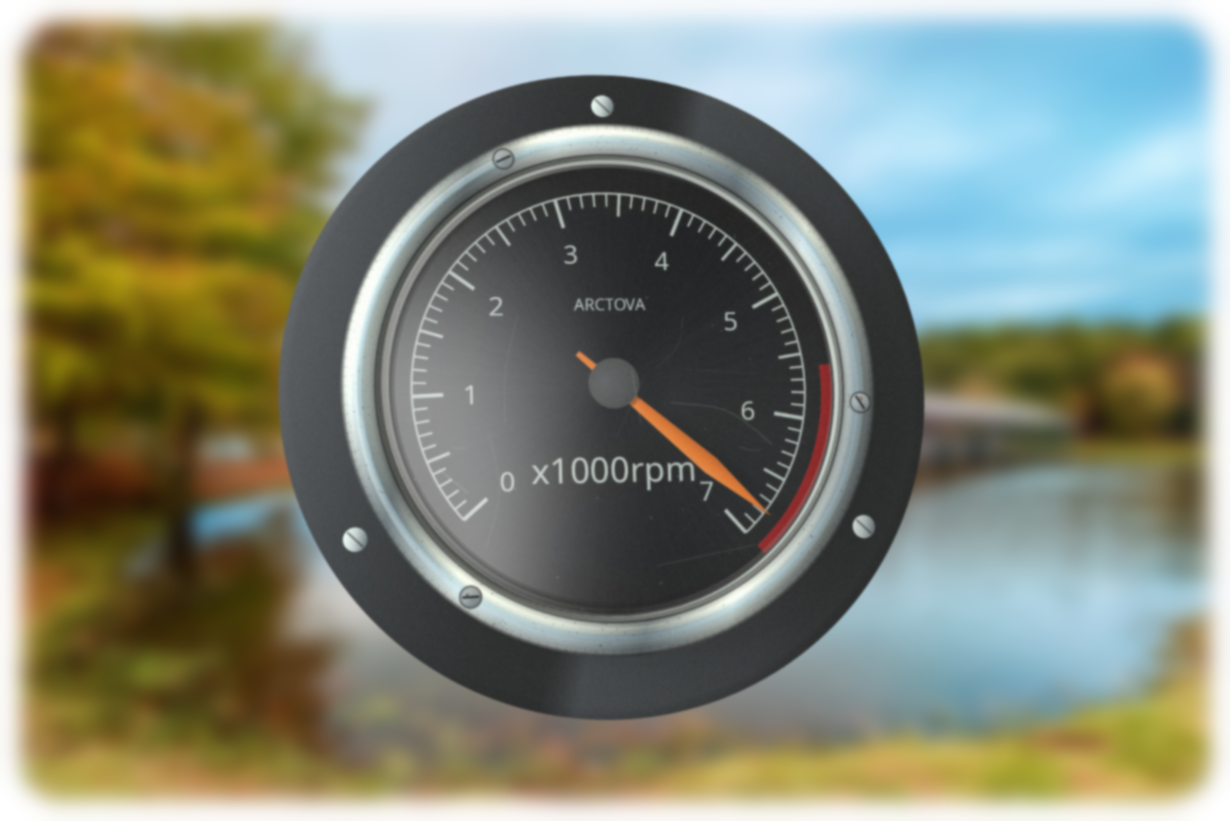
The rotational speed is value=6800 unit=rpm
